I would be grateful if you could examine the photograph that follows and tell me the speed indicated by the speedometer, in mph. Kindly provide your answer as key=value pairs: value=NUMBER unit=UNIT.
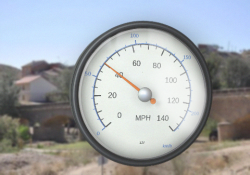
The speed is value=40 unit=mph
